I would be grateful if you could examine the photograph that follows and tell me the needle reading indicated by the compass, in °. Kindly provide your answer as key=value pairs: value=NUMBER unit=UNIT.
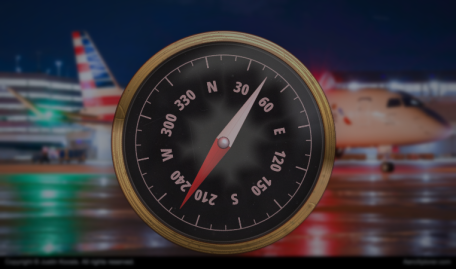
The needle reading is value=225 unit=°
